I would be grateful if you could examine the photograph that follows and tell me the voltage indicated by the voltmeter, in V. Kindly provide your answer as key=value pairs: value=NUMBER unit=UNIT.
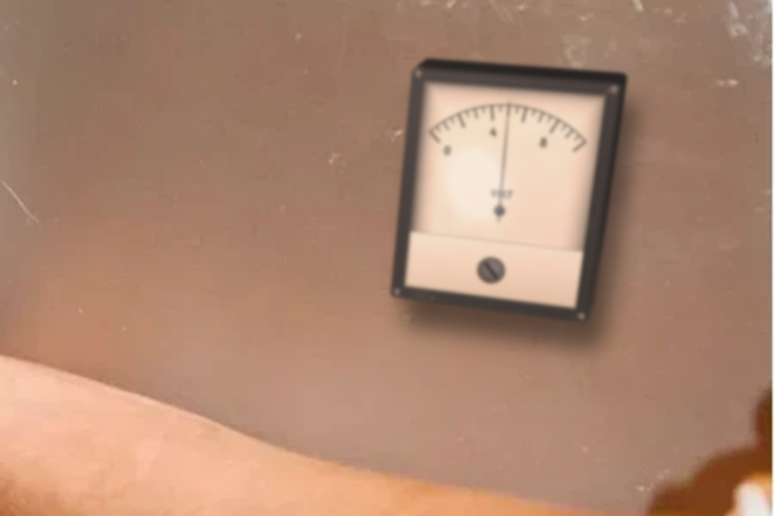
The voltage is value=5 unit=V
